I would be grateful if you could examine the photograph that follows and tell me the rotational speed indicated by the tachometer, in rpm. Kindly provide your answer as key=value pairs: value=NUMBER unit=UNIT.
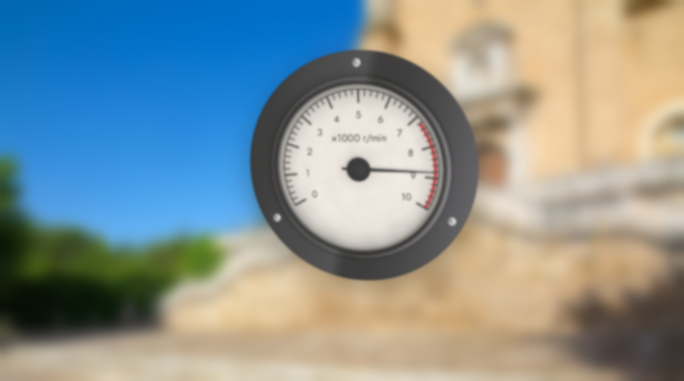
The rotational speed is value=8800 unit=rpm
